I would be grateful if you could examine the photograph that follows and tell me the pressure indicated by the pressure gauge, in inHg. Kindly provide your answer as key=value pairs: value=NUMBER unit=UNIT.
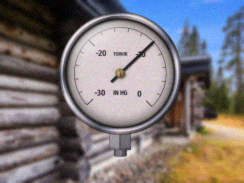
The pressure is value=-10 unit=inHg
